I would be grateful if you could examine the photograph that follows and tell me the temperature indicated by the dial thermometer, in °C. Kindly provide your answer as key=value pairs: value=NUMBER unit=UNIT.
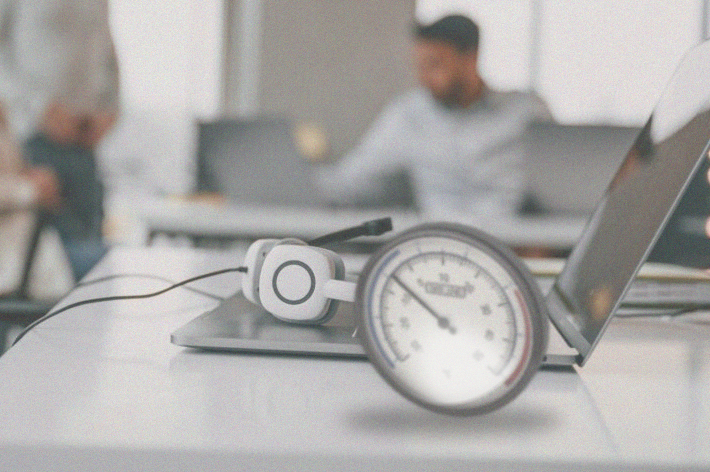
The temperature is value=-5 unit=°C
